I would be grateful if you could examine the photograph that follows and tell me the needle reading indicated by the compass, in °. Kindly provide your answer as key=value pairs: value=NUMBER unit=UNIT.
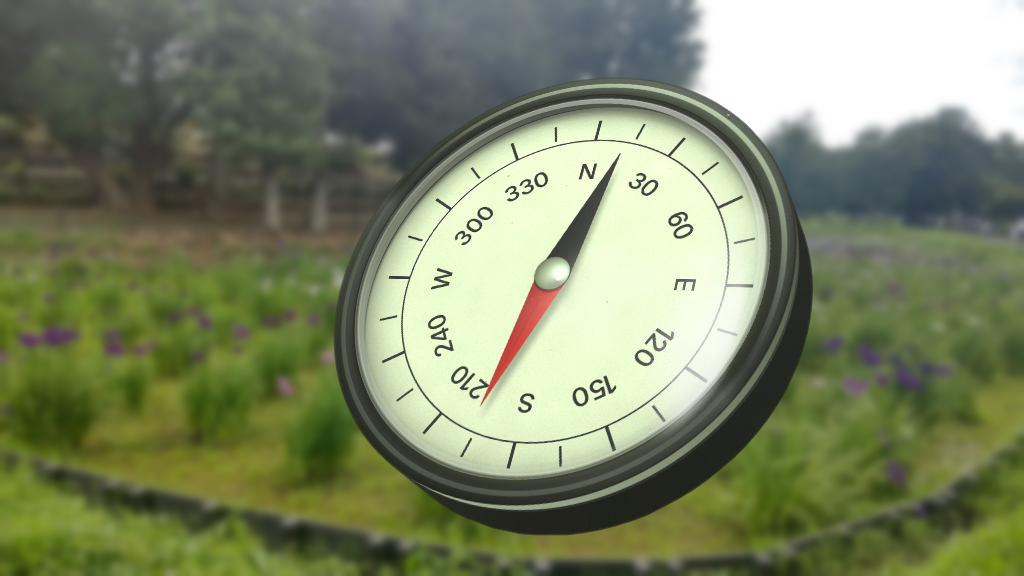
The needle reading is value=195 unit=°
